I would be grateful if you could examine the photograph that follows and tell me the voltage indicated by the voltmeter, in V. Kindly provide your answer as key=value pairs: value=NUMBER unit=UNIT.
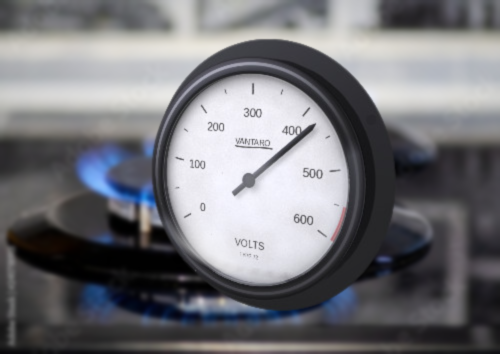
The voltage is value=425 unit=V
